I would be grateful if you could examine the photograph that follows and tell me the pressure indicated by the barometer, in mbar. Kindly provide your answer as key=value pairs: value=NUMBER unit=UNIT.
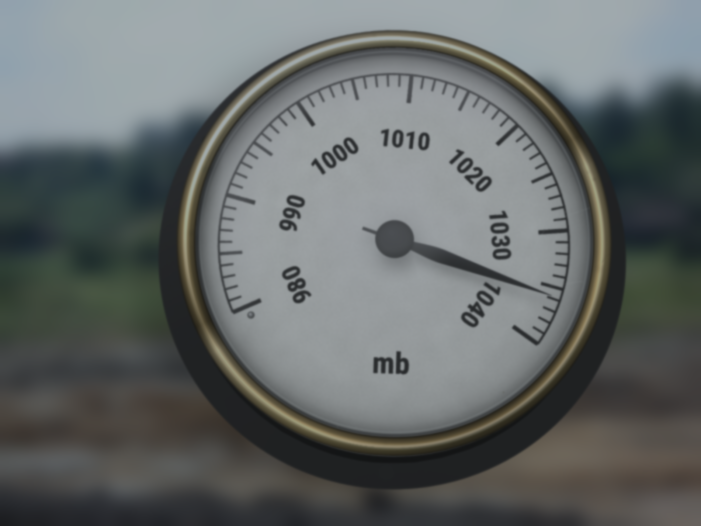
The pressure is value=1036 unit=mbar
